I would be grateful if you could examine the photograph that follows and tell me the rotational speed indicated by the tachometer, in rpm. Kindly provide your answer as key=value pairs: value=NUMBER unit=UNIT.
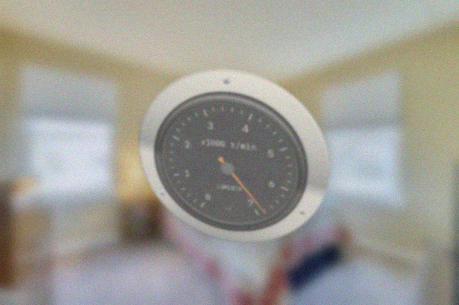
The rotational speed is value=6800 unit=rpm
